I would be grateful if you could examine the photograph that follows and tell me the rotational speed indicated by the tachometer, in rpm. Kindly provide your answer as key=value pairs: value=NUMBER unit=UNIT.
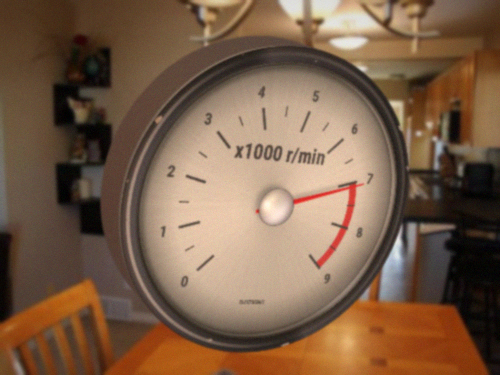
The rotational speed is value=7000 unit=rpm
